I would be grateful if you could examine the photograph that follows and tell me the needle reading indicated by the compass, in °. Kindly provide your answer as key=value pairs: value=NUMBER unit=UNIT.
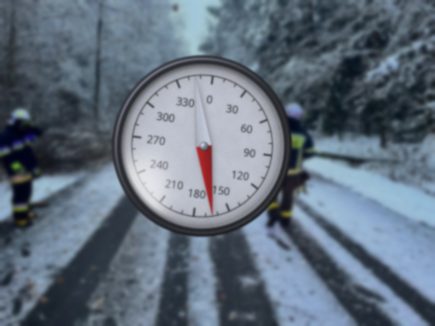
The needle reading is value=165 unit=°
